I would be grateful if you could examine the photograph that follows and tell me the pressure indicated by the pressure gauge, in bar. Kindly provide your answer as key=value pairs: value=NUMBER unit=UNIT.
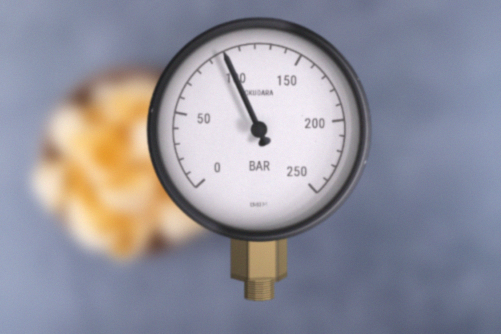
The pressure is value=100 unit=bar
